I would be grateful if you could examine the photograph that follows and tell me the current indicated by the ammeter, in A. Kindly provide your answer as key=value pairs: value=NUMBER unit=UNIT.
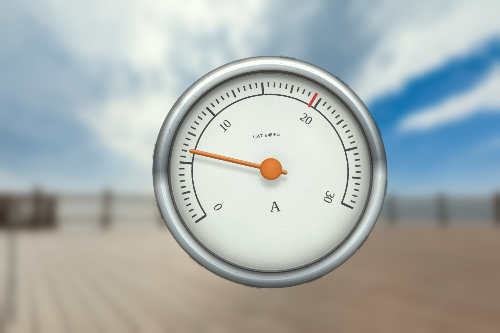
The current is value=6 unit=A
